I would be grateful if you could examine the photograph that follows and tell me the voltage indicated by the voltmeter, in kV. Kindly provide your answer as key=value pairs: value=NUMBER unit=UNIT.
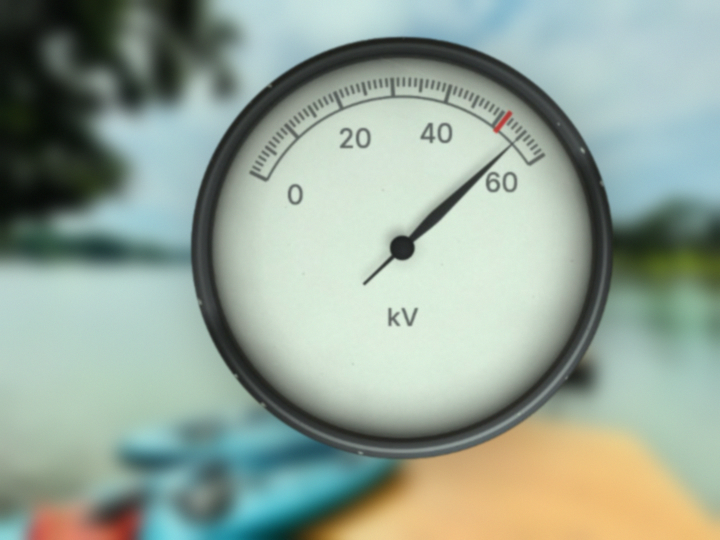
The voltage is value=55 unit=kV
